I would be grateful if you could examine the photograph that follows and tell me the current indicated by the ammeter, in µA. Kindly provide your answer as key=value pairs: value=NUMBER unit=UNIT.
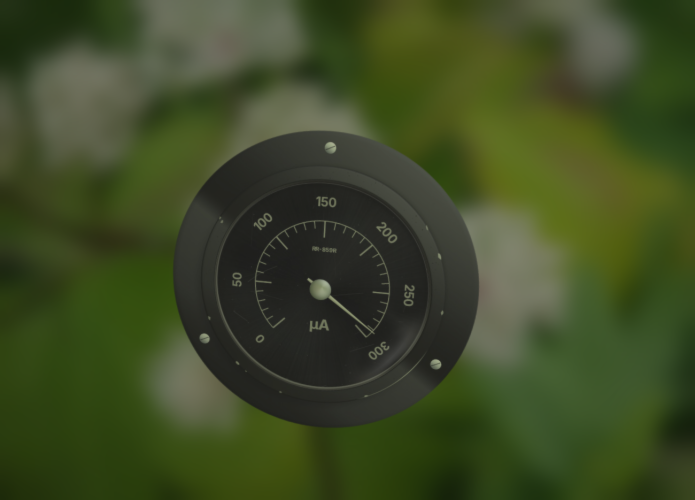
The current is value=290 unit=µA
